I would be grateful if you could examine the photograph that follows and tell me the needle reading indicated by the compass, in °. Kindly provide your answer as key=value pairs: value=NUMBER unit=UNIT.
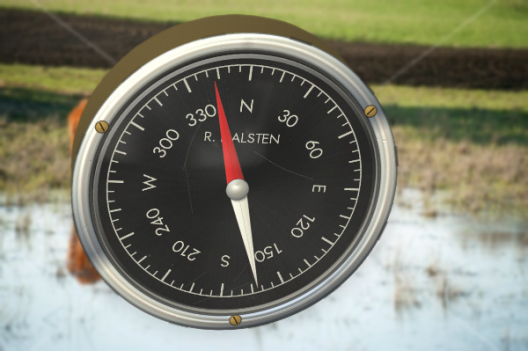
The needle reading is value=342.5 unit=°
